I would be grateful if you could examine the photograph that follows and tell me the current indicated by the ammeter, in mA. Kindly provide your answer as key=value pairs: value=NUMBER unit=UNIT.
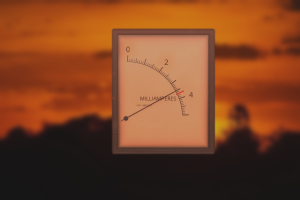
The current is value=3.5 unit=mA
